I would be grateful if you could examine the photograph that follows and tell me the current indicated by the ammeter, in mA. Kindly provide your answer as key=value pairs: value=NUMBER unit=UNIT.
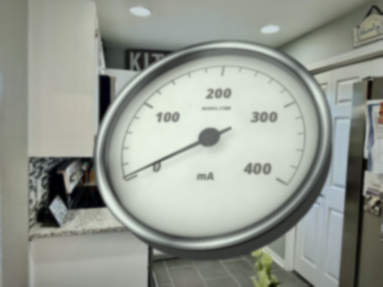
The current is value=0 unit=mA
